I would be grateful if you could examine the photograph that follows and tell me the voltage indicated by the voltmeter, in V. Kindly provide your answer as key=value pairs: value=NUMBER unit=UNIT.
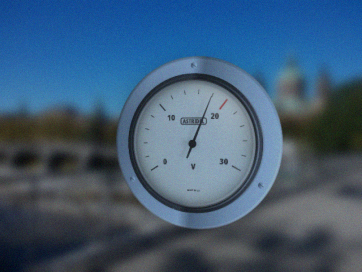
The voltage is value=18 unit=V
